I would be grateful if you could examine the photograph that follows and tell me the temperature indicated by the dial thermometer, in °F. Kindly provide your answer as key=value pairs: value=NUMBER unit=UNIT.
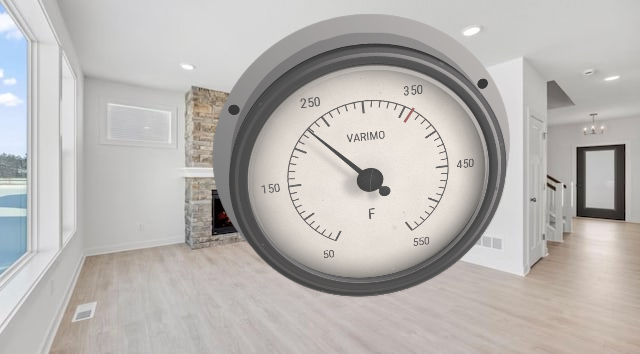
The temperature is value=230 unit=°F
